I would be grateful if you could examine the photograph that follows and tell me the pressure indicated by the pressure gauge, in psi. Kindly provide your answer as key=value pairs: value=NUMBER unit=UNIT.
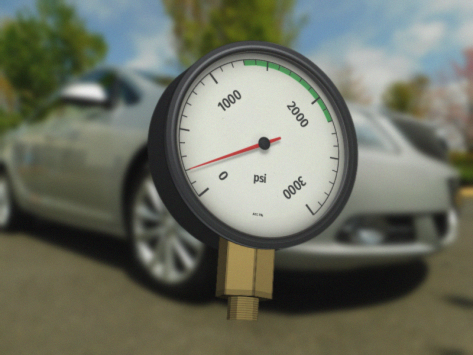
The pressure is value=200 unit=psi
